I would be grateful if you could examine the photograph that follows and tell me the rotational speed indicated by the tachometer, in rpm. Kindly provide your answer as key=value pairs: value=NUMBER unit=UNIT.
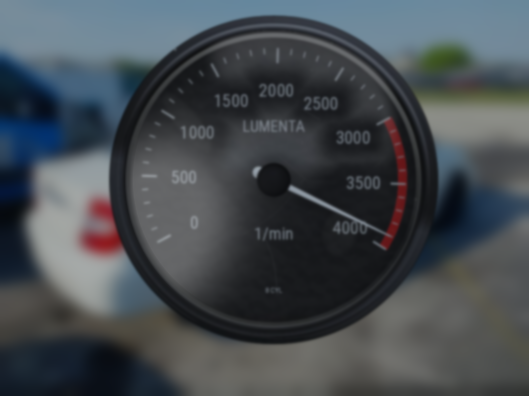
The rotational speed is value=3900 unit=rpm
